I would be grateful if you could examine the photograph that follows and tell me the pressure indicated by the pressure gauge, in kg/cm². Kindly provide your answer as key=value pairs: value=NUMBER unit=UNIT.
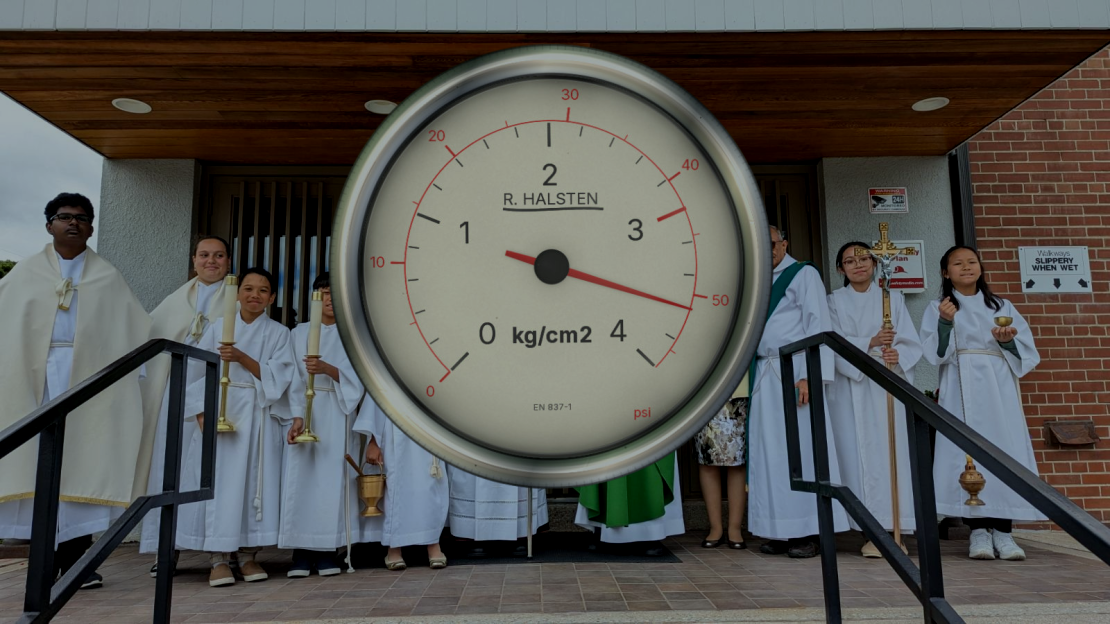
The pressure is value=3.6 unit=kg/cm²
